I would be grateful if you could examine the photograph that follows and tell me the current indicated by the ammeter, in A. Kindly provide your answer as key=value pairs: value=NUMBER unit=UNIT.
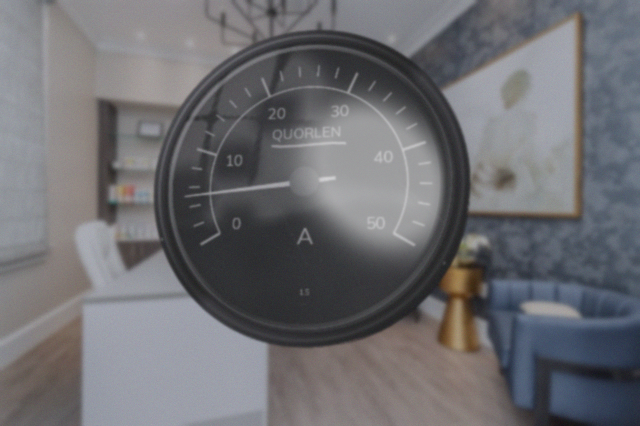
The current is value=5 unit=A
